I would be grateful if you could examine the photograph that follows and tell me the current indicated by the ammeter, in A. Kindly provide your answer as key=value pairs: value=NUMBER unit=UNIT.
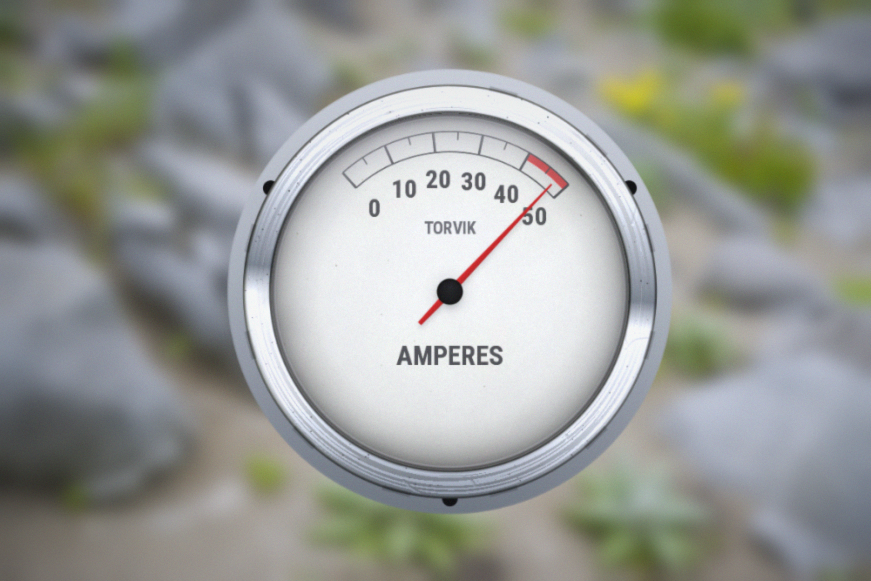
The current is value=47.5 unit=A
